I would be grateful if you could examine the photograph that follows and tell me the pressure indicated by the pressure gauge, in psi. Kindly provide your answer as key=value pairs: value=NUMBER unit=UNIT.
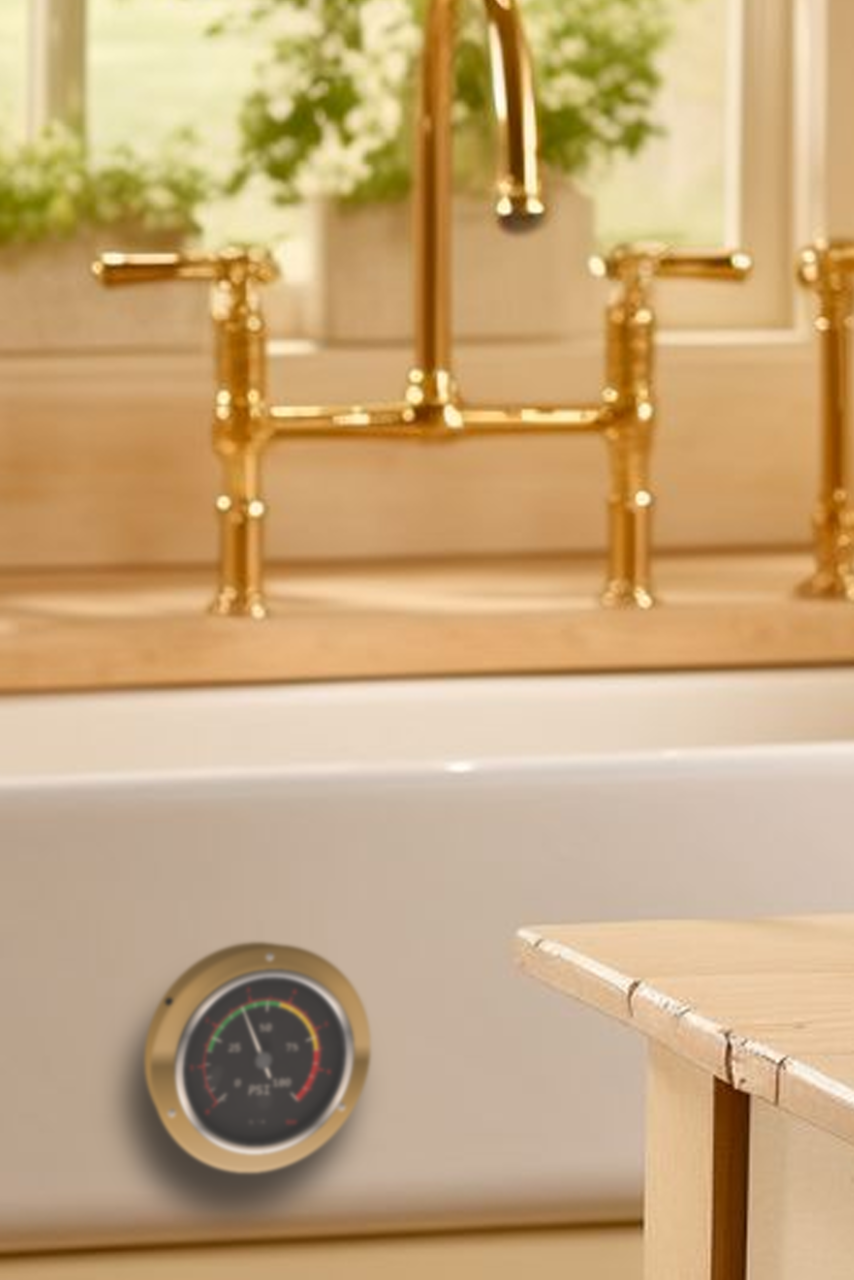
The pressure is value=40 unit=psi
